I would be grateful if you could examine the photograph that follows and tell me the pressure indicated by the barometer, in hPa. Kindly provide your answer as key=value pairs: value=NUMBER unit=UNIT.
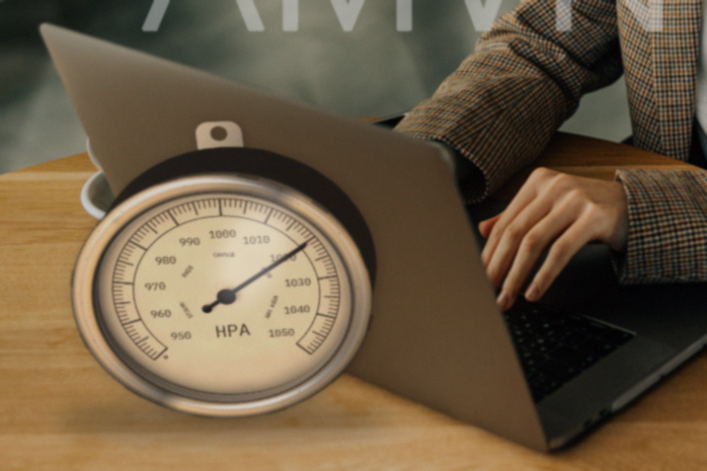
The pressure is value=1020 unit=hPa
